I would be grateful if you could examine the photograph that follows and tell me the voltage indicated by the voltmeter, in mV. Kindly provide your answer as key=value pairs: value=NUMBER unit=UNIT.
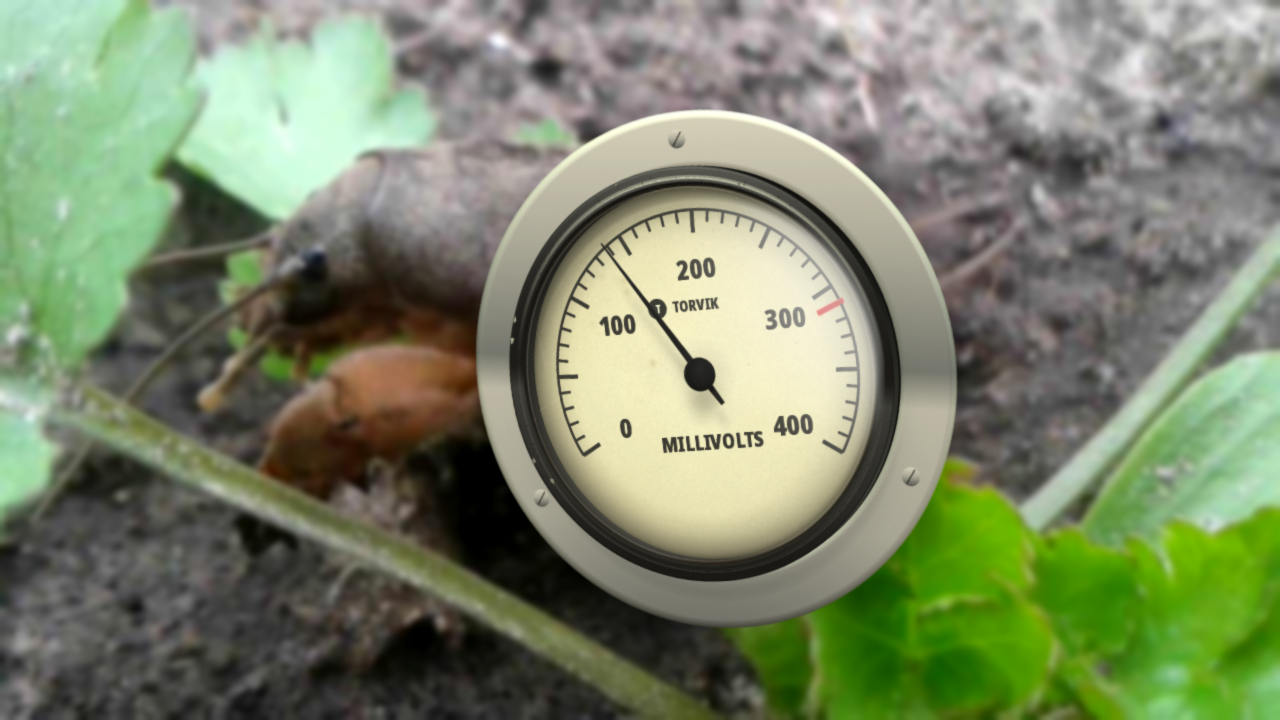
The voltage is value=140 unit=mV
